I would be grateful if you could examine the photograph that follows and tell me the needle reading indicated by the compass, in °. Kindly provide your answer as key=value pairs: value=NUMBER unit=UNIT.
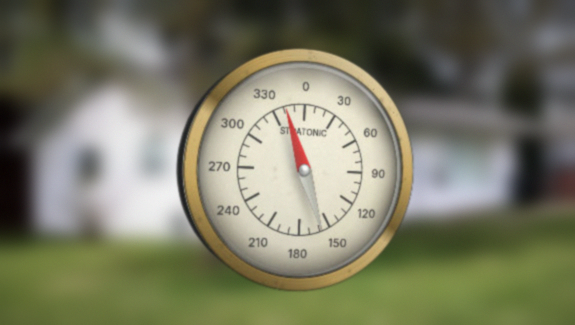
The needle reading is value=340 unit=°
